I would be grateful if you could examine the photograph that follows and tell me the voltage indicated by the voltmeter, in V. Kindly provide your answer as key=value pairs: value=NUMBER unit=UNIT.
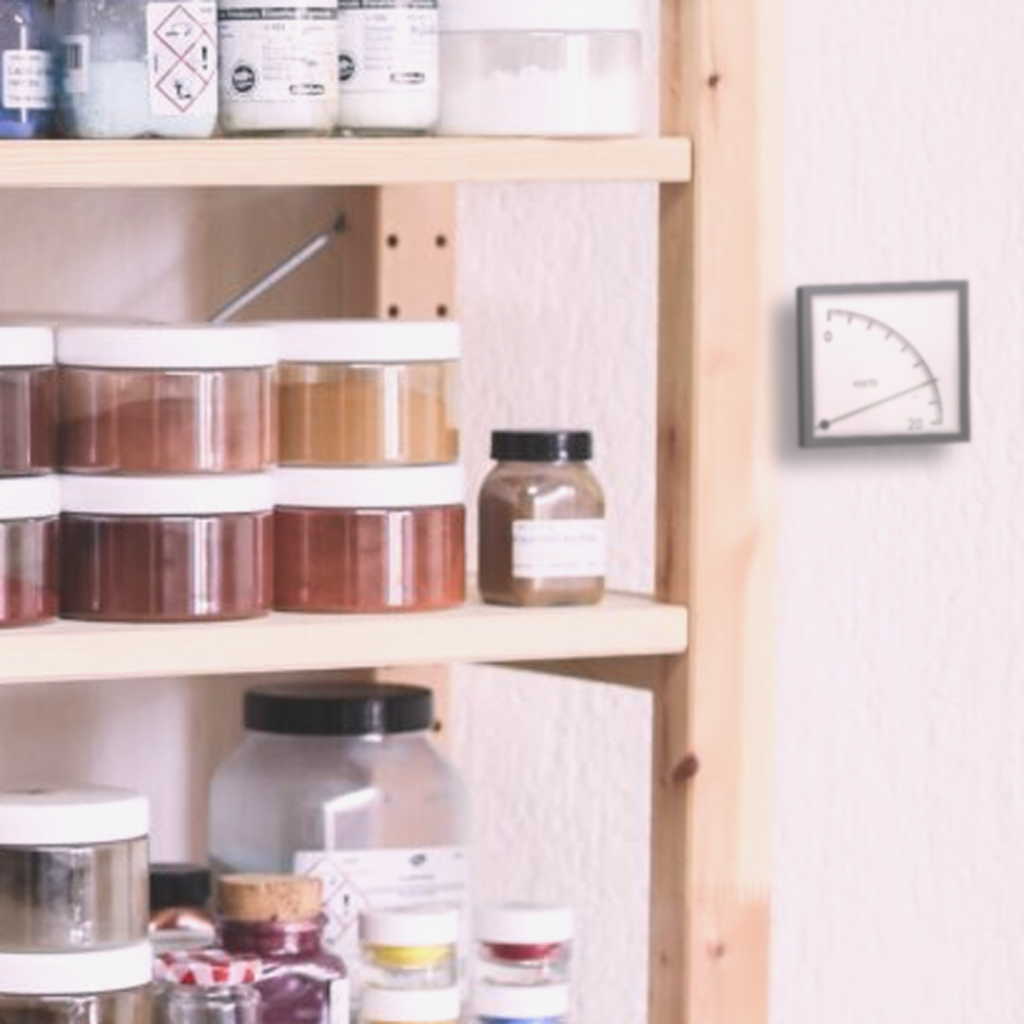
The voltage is value=15 unit=V
